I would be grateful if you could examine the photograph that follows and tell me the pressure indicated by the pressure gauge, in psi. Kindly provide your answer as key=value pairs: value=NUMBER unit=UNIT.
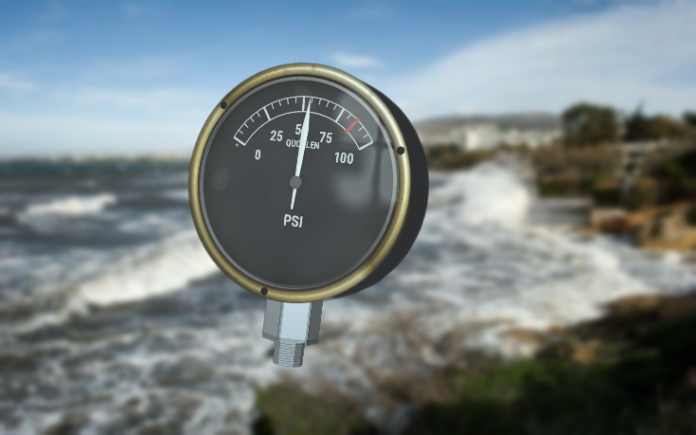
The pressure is value=55 unit=psi
